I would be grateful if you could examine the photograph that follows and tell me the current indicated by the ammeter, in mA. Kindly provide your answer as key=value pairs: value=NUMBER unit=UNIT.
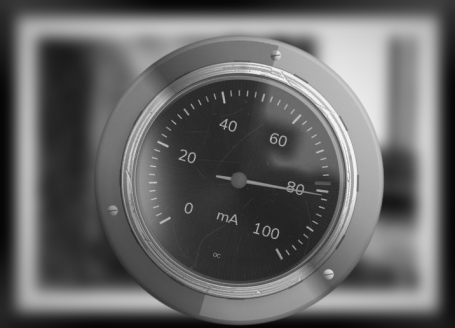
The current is value=81 unit=mA
